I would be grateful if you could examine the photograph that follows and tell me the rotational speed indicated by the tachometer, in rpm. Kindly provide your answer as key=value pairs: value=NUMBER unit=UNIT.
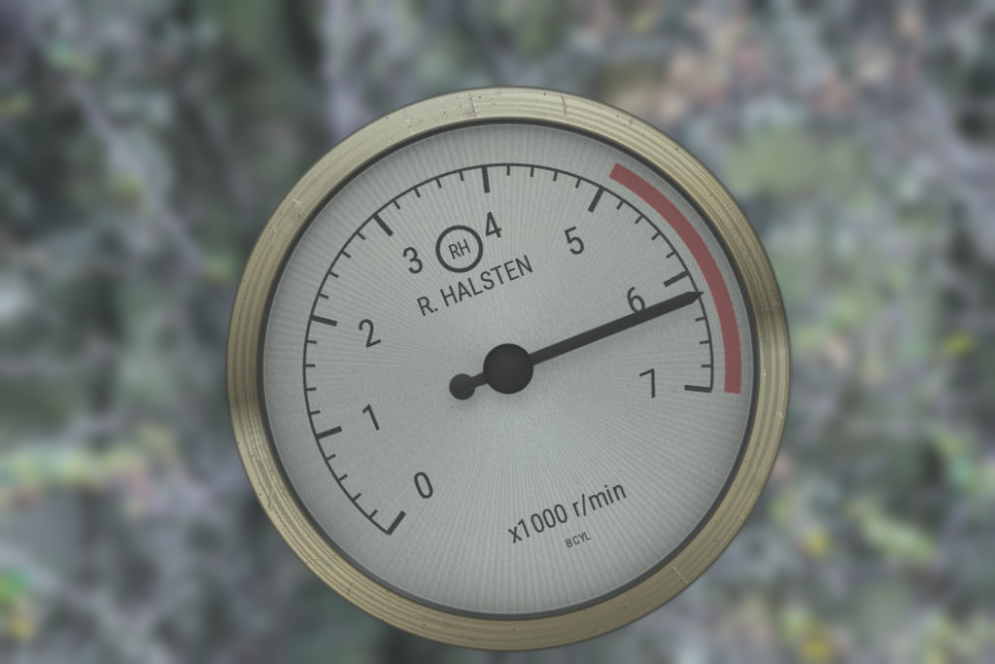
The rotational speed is value=6200 unit=rpm
